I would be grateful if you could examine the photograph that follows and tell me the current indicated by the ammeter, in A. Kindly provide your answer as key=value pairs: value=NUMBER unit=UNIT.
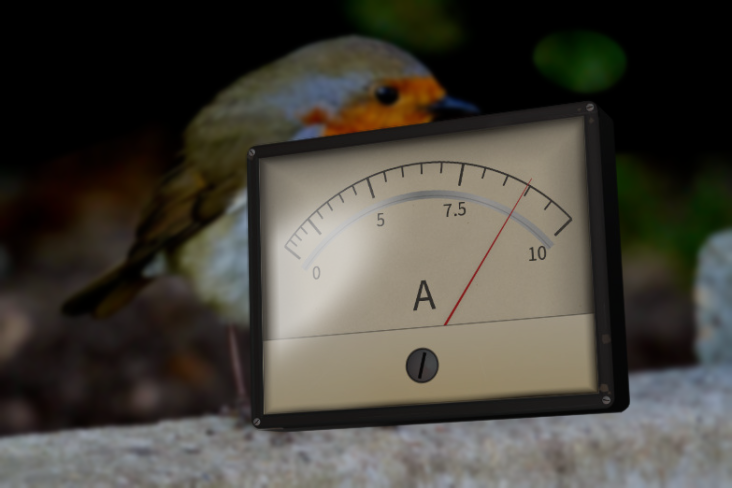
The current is value=9 unit=A
